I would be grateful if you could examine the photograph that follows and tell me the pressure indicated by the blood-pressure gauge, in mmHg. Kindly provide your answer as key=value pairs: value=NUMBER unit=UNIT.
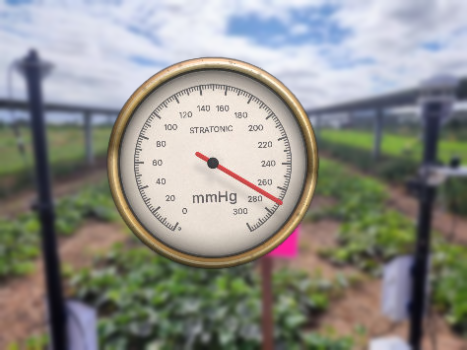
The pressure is value=270 unit=mmHg
